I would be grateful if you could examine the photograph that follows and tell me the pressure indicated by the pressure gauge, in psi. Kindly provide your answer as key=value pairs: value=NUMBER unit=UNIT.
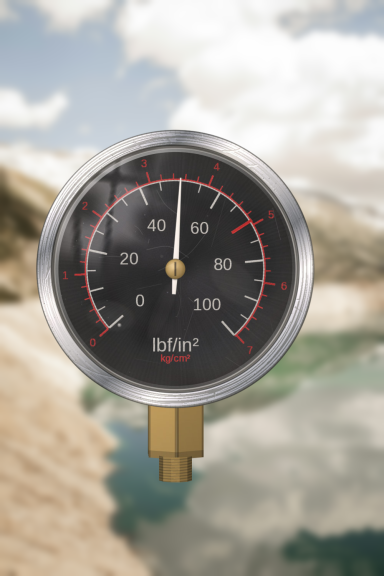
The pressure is value=50 unit=psi
